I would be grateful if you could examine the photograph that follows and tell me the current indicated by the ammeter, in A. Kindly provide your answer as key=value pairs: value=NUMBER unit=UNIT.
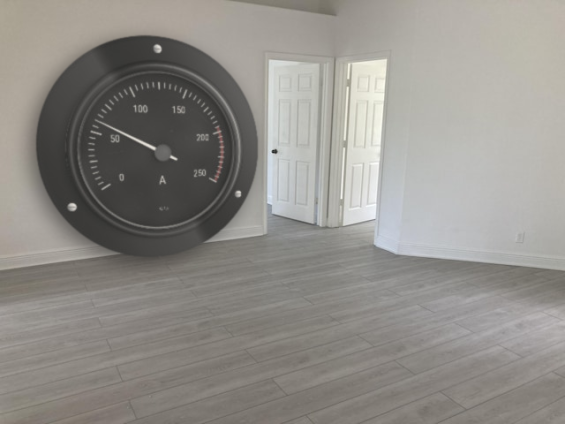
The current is value=60 unit=A
